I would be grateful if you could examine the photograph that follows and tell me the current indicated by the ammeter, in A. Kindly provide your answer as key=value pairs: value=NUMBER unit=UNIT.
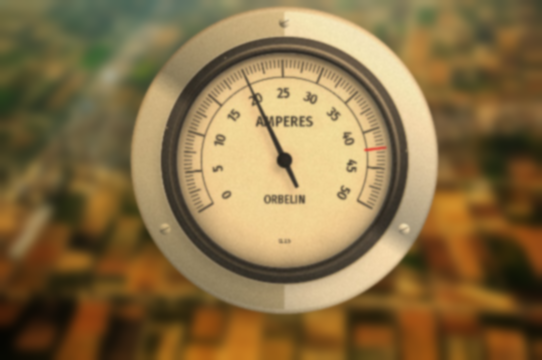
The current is value=20 unit=A
